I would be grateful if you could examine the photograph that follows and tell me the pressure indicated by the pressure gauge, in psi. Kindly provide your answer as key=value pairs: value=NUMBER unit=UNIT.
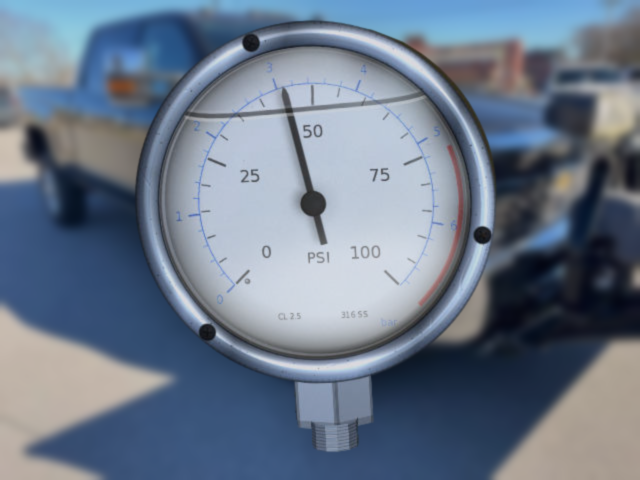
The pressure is value=45 unit=psi
